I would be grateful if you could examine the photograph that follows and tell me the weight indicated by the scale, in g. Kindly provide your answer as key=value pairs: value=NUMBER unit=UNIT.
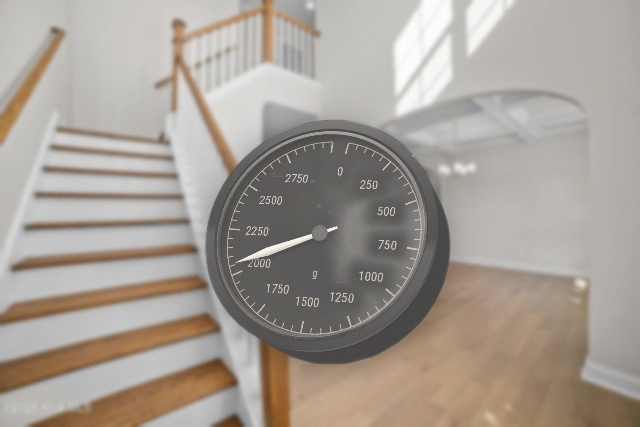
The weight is value=2050 unit=g
